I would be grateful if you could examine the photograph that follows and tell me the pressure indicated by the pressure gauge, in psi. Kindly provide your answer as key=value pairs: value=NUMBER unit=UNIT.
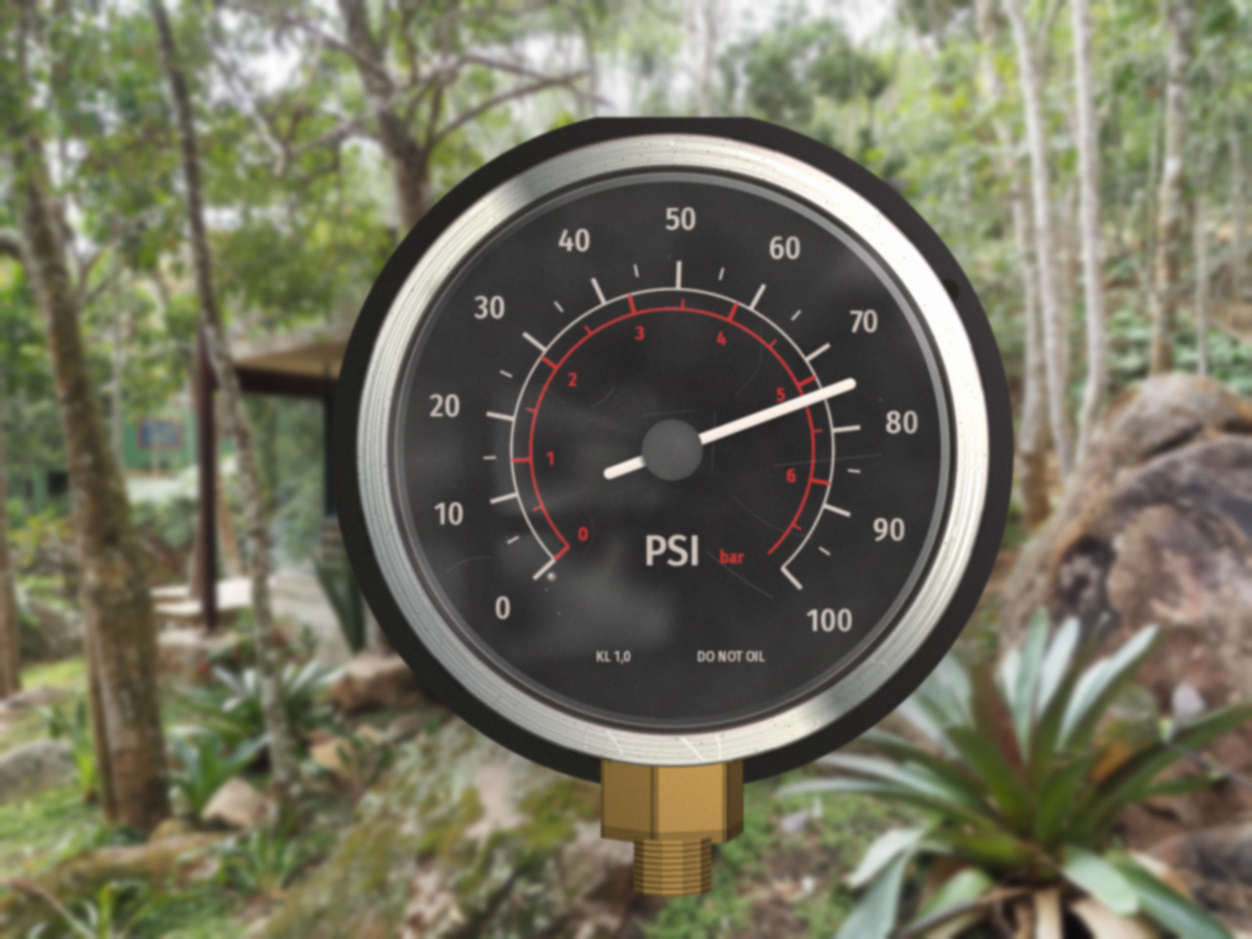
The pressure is value=75 unit=psi
